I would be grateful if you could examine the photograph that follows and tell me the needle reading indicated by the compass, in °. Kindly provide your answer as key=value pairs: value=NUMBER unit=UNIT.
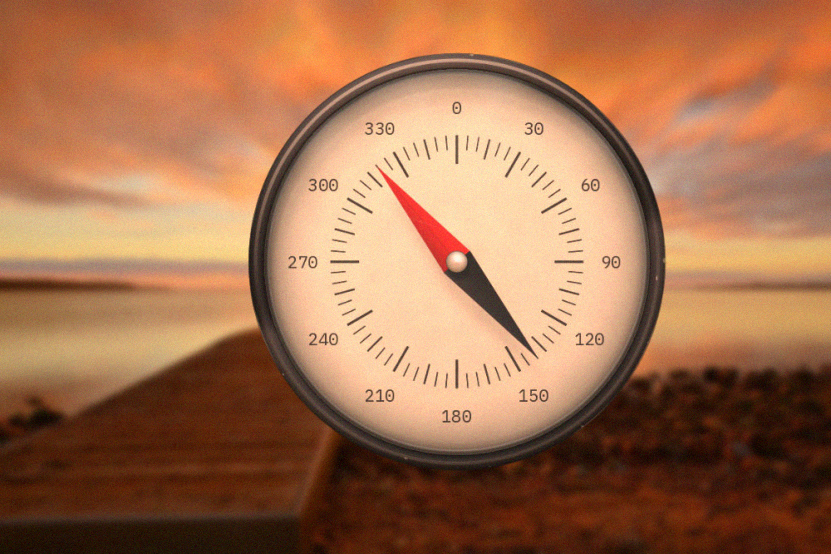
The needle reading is value=320 unit=°
